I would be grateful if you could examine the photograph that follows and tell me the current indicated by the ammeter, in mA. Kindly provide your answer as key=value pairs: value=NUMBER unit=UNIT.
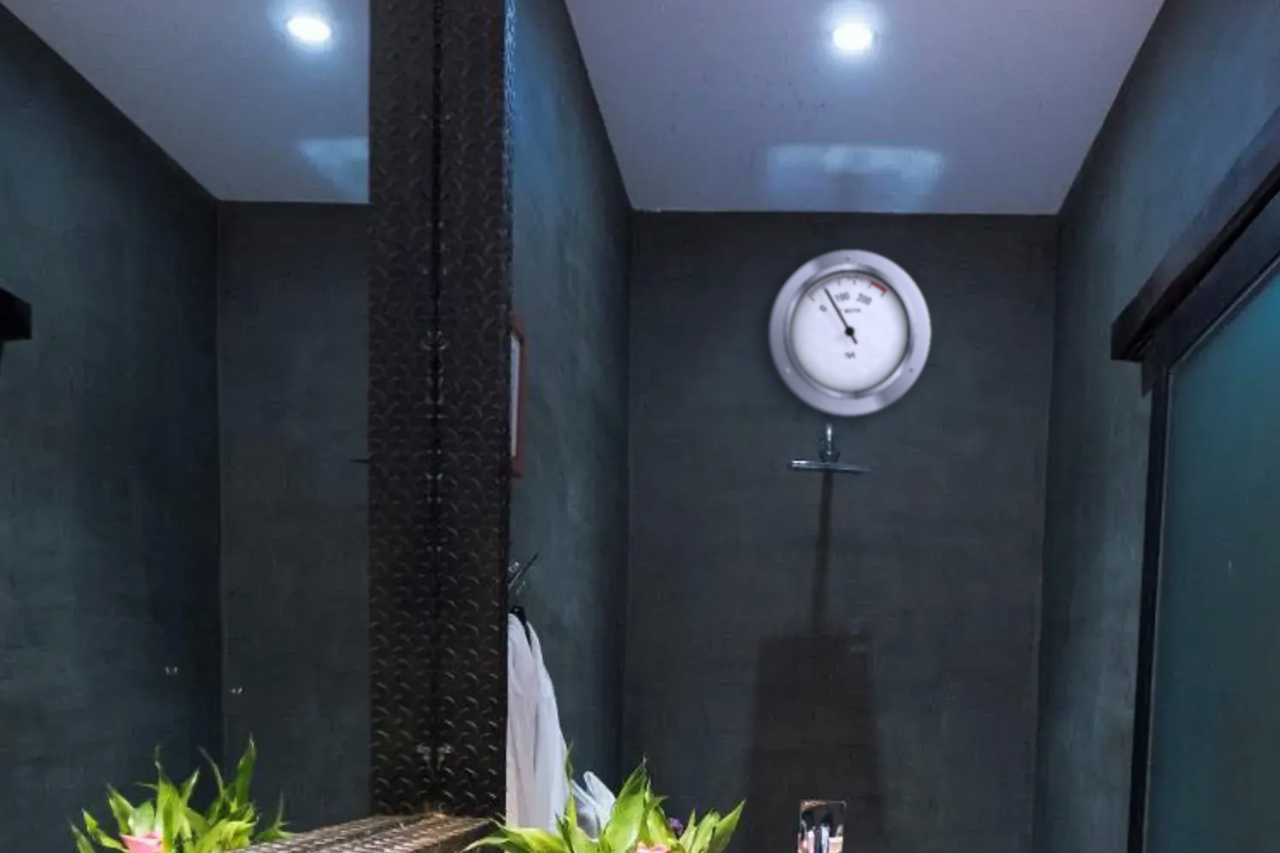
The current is value=50 unit=mA
